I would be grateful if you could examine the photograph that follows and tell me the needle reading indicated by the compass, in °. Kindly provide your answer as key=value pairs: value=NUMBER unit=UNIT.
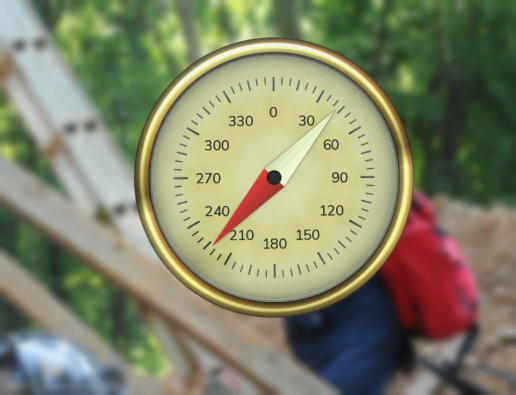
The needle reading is value=222.5 unit=°
